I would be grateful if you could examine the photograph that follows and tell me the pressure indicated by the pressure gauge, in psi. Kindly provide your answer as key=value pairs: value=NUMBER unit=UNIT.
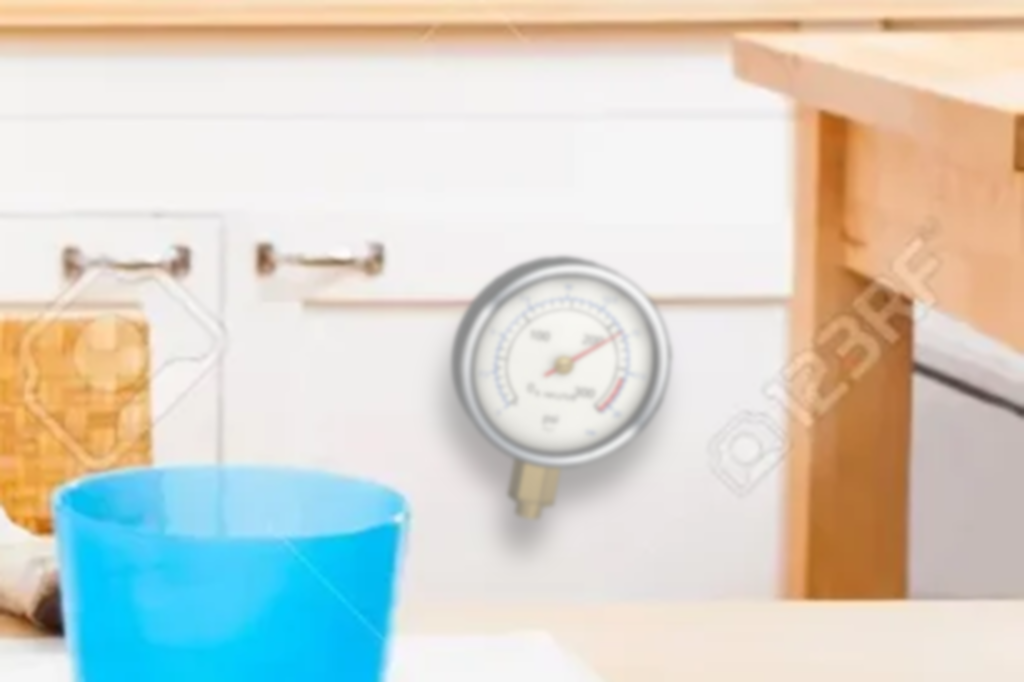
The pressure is value=210 unit=psi
